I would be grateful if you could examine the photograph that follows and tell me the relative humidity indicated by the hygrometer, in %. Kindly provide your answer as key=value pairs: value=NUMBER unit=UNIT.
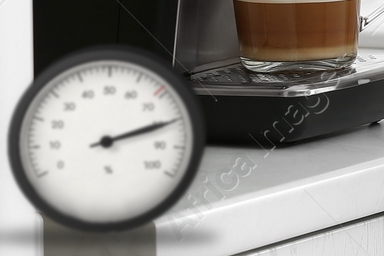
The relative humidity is value=80 unit=%
